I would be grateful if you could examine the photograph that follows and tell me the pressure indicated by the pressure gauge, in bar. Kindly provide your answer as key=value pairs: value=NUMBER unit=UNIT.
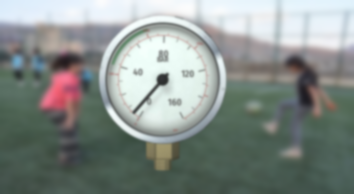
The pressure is value=5 unit=bar
